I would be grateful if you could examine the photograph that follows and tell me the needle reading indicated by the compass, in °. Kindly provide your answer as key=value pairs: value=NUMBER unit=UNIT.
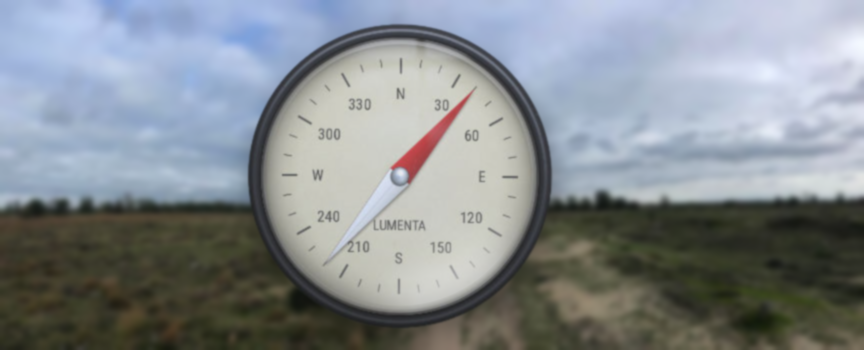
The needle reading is value=40 unit=°
